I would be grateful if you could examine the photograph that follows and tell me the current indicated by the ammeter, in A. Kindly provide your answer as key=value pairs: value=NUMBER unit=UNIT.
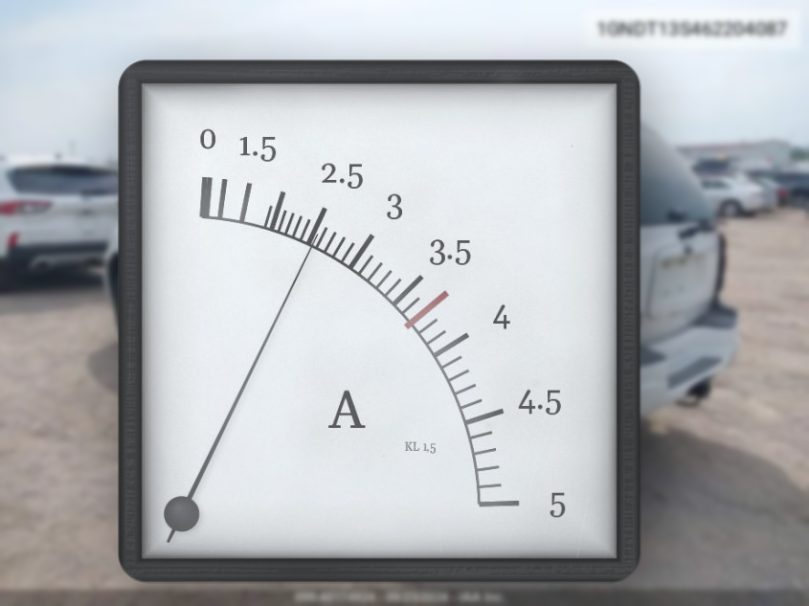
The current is value=2.55 unit=A
